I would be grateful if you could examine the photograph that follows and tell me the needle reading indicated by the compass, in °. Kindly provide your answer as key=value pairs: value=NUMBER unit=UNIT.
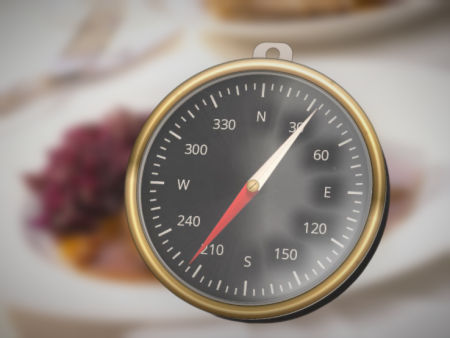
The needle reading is value=215 unit=°
